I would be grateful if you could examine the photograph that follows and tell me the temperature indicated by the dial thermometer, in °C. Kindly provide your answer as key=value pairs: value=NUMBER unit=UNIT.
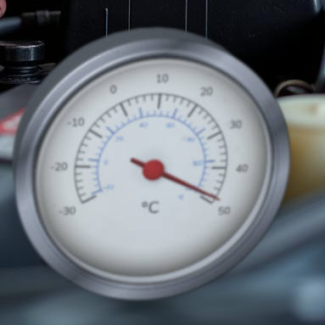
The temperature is value=48 unit=°C
